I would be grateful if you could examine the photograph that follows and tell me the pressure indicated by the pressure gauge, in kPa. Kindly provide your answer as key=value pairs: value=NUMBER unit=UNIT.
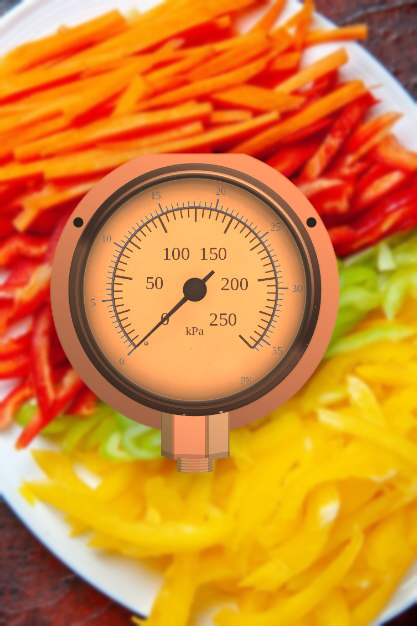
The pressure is value=0 unit=kPa
